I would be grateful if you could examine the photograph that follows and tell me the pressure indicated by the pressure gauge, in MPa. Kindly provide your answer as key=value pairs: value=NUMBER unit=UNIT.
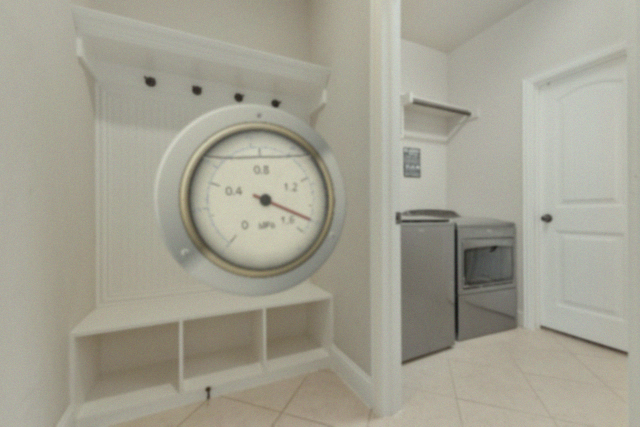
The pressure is value=1.5 unit=MPa
